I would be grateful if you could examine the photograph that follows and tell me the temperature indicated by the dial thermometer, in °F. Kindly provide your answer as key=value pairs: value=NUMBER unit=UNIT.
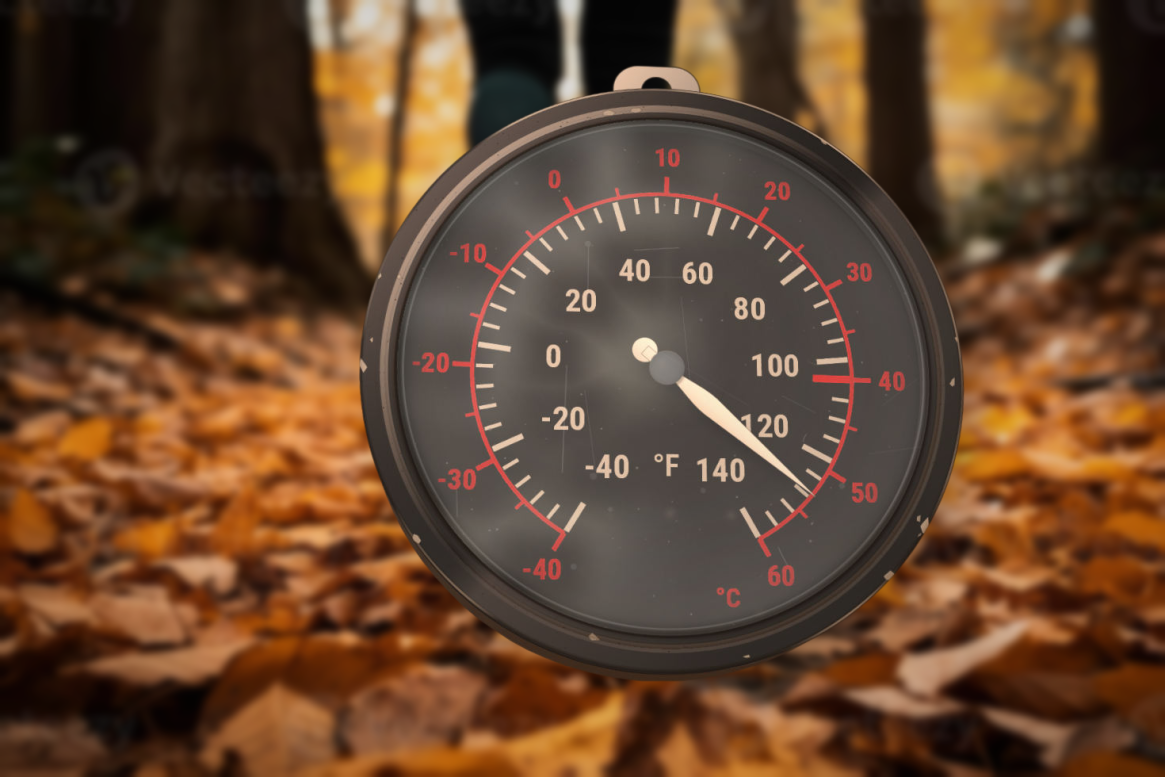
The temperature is value=128 unit=°F
